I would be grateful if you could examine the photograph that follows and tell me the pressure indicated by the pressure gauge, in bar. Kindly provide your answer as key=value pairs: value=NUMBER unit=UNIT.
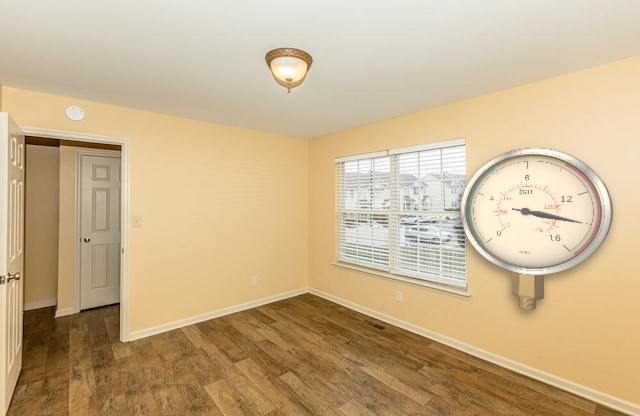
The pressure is value=14 unit=bar
